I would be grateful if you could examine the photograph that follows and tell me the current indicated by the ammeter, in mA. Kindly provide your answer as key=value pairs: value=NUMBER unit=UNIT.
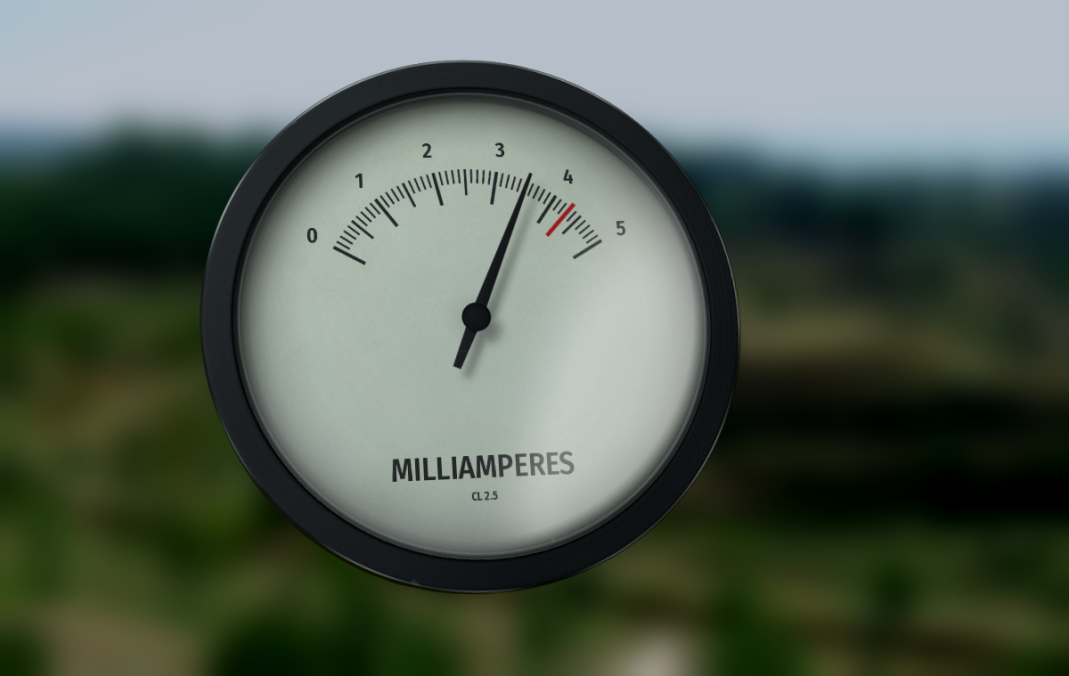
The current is value=3.5 unit=mA
